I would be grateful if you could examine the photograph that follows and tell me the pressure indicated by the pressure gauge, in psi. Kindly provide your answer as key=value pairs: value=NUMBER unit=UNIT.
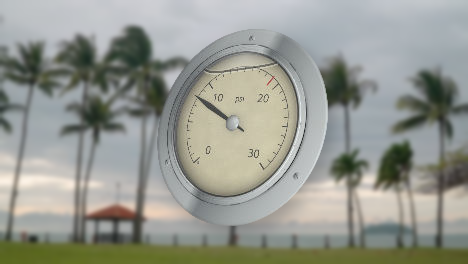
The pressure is value=8 unit=psi
